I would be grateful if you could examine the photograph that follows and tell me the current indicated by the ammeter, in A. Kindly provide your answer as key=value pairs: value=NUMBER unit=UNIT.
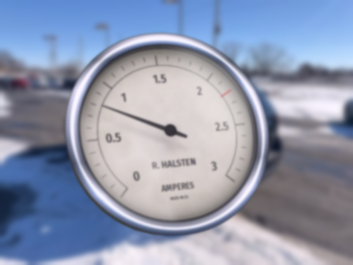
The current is value=0.8 unit=A
